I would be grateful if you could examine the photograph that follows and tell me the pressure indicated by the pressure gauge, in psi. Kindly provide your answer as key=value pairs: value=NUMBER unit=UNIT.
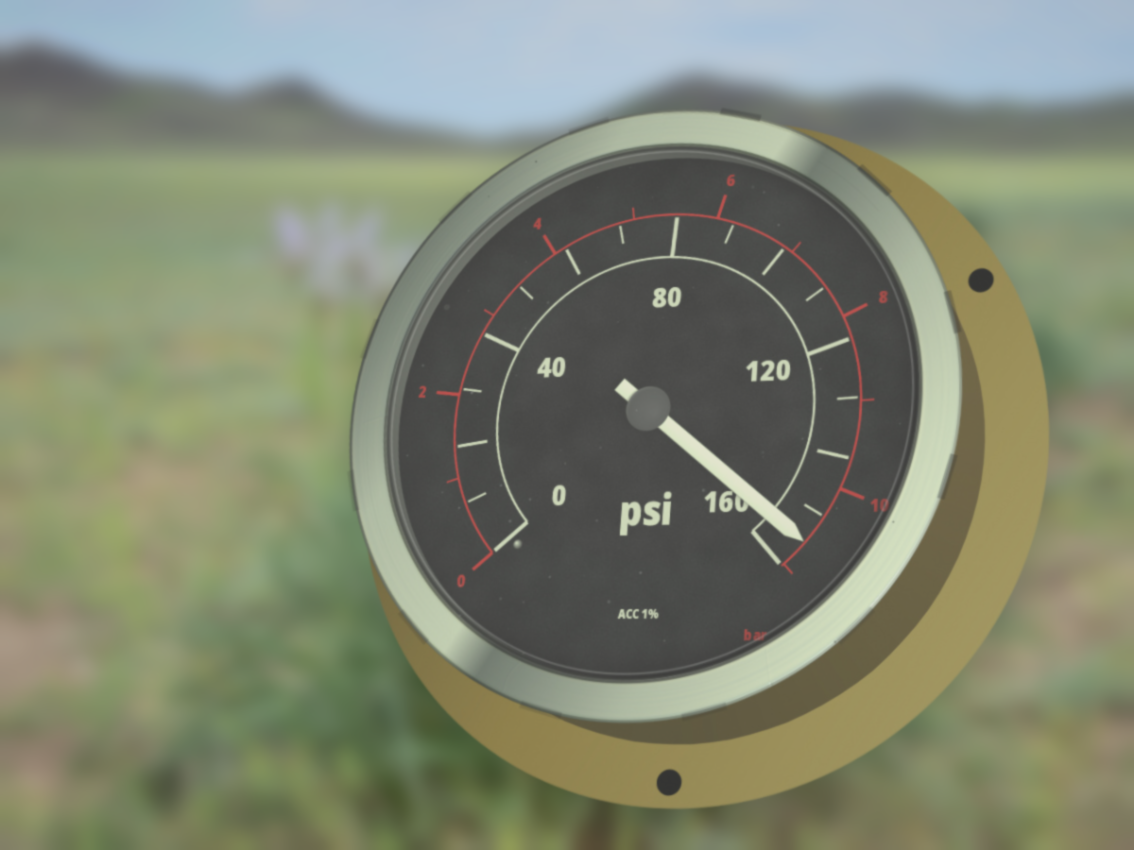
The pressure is value=155 unit=psi
